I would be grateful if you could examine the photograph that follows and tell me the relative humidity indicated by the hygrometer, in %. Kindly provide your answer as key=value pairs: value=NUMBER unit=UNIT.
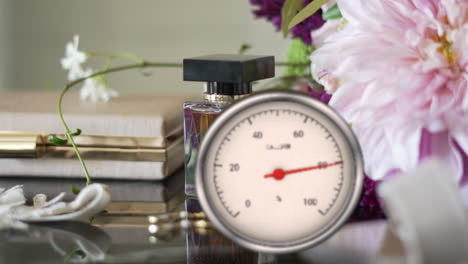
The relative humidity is value=80 unit=%
